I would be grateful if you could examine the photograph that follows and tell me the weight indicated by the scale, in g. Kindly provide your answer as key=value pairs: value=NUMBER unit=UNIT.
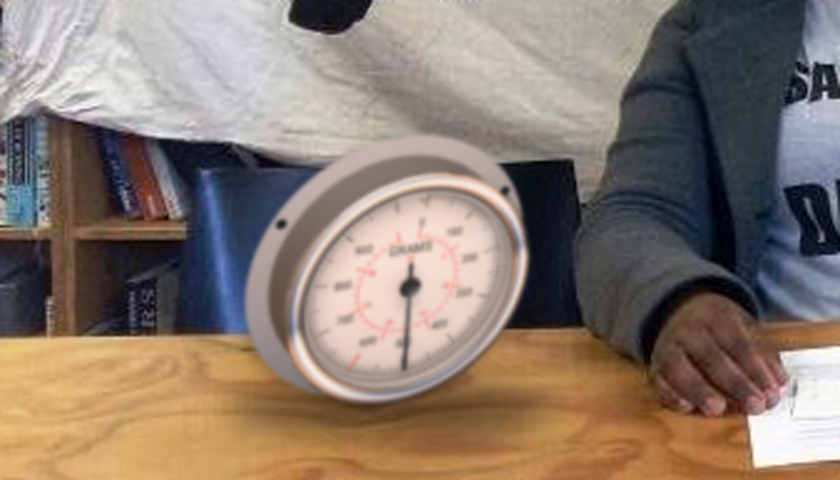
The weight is value=500 unit=g
